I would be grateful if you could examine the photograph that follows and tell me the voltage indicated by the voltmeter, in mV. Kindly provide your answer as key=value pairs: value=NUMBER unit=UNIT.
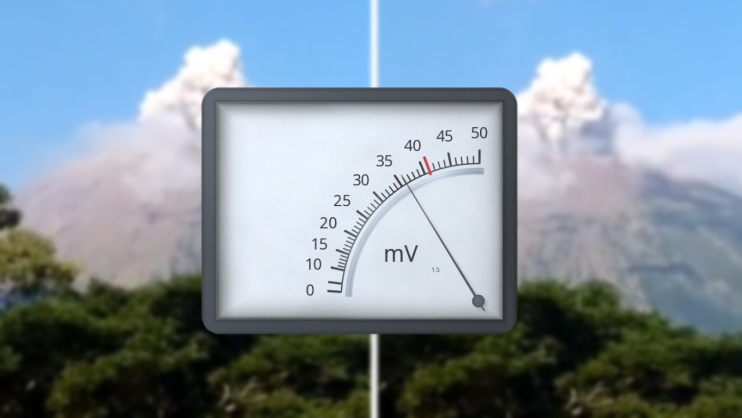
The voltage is value=36 unit=mV
